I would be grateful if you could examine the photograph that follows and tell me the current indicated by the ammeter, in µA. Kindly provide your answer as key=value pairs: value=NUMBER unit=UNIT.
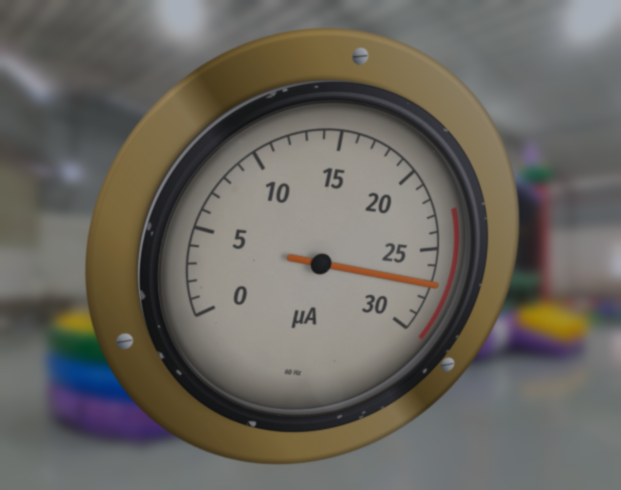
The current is value=27 unit=µA
